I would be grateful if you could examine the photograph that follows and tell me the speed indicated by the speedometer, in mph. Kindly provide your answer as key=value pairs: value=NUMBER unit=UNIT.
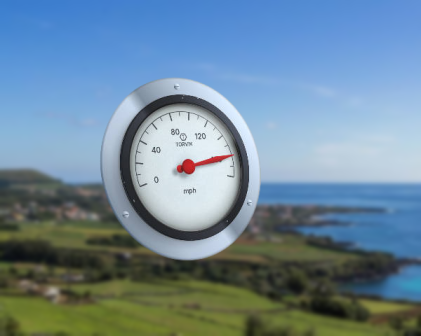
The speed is value=160 unit=mph
